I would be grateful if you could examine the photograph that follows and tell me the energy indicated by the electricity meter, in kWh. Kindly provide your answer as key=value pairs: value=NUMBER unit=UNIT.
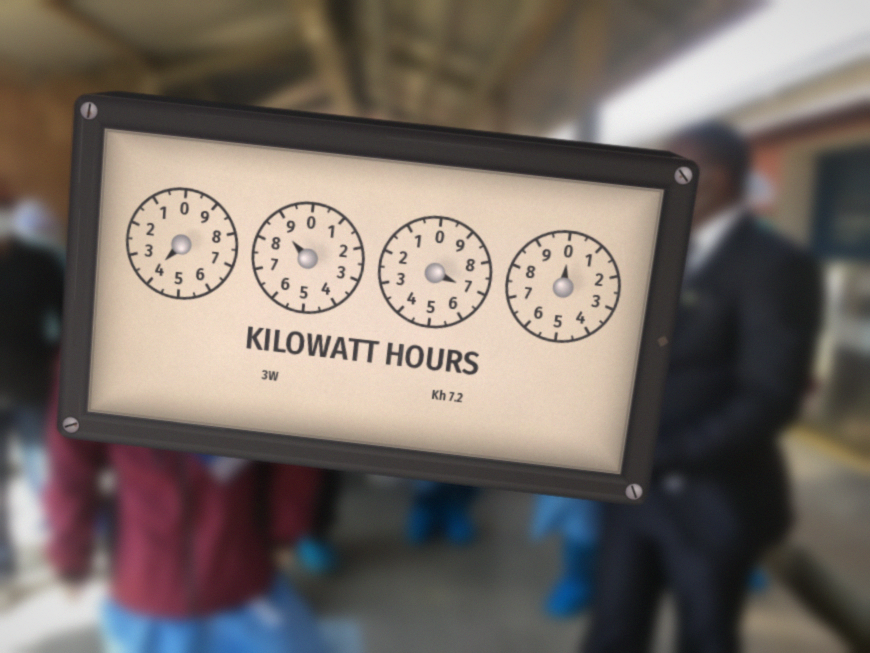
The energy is value=3870 unit=kWh
